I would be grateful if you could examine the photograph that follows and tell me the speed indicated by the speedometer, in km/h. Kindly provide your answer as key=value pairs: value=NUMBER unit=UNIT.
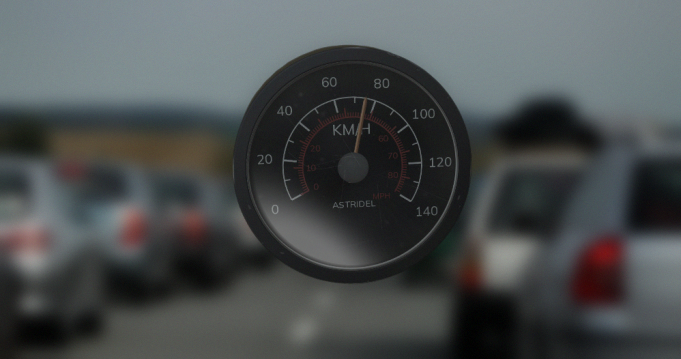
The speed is value=75 unit=km/h
